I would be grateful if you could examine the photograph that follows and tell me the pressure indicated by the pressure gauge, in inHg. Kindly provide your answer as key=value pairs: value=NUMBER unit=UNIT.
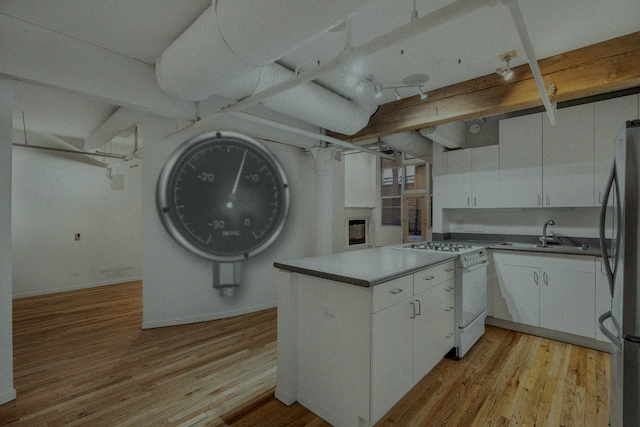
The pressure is value=-13 unit=inHg
